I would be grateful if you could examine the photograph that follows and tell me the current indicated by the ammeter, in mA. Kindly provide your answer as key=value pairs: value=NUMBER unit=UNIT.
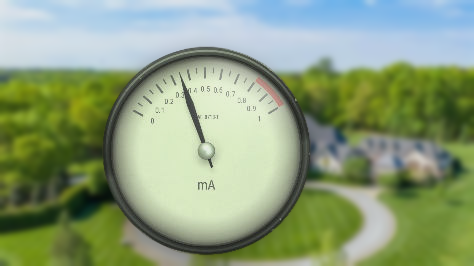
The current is value=0.35 unit=mA
